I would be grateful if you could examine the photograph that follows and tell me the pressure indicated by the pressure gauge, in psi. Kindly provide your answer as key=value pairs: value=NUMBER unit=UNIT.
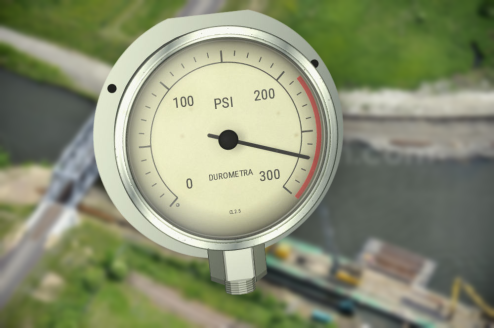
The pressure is value=270 unit=psi
